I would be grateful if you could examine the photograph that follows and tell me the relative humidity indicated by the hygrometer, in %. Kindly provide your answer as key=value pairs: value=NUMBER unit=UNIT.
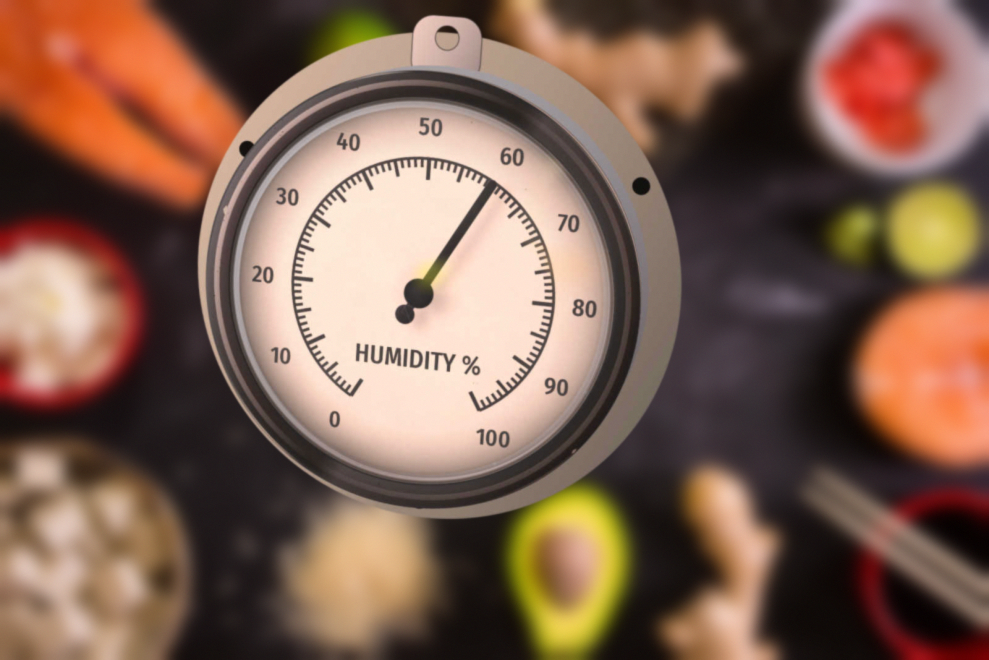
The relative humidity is value=60 unit=%
